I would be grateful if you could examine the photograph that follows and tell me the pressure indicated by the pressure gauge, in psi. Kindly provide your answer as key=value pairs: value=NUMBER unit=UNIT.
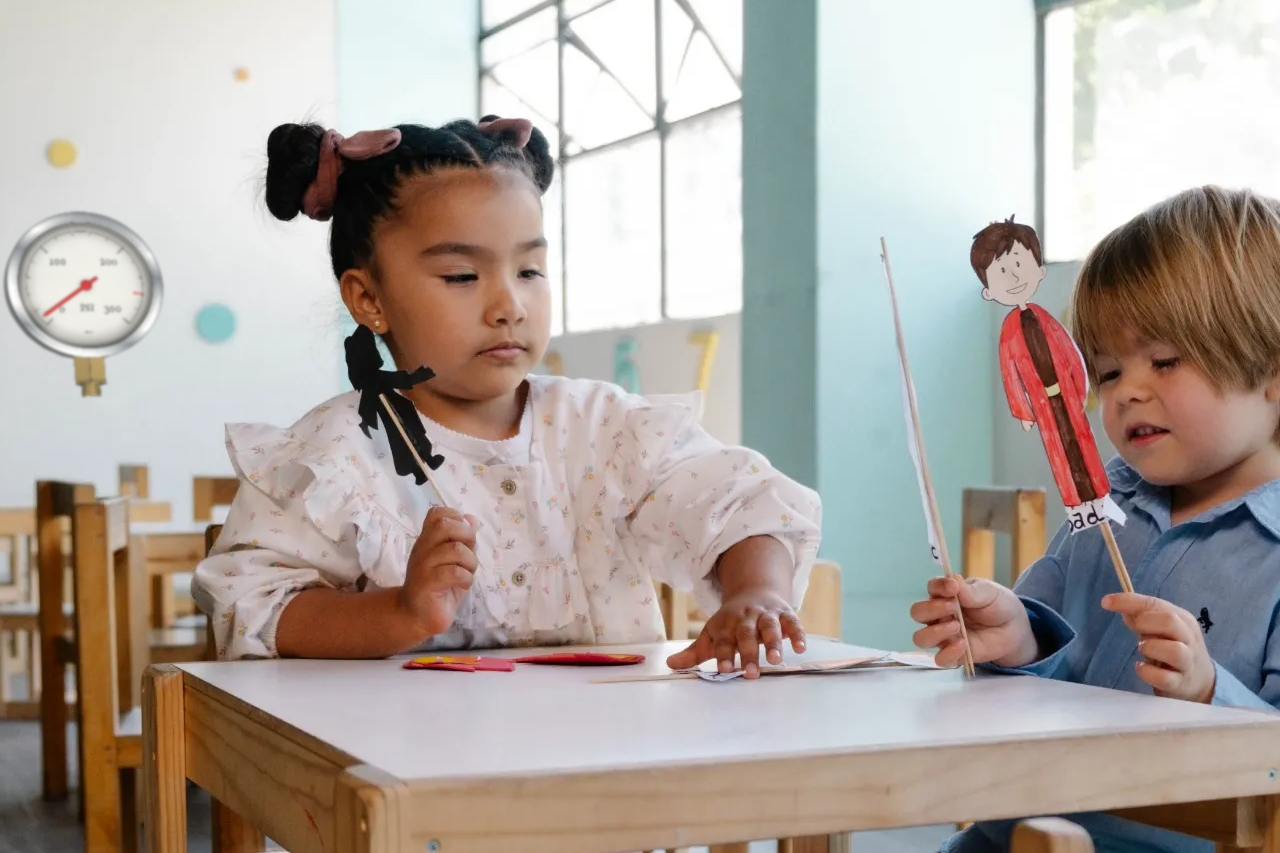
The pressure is value=10 unit=psi
